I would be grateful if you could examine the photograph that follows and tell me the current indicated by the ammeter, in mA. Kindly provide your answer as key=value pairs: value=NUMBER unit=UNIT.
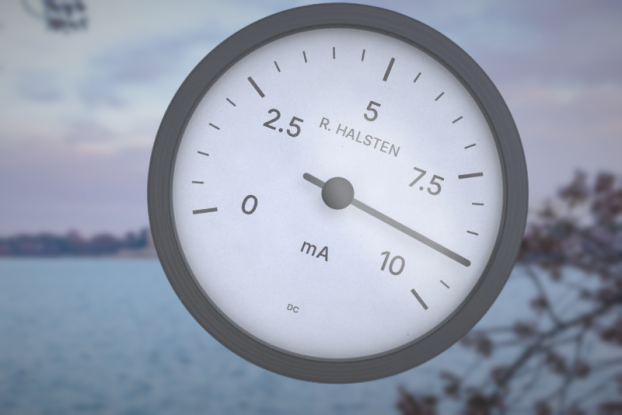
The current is value=9 unit=mA
